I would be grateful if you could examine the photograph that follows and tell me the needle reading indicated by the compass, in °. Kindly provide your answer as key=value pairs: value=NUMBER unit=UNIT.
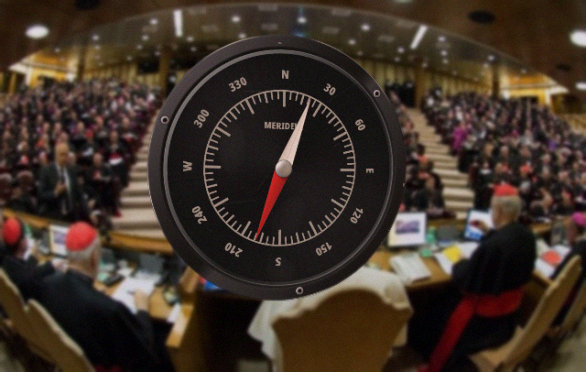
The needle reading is value=200 unit=°
